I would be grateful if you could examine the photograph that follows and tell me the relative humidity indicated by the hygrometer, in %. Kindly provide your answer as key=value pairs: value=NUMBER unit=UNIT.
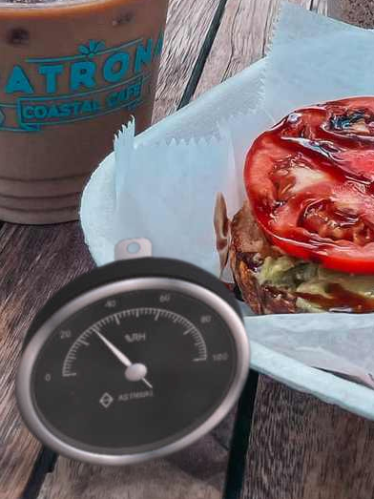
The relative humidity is value=30 unit=%
